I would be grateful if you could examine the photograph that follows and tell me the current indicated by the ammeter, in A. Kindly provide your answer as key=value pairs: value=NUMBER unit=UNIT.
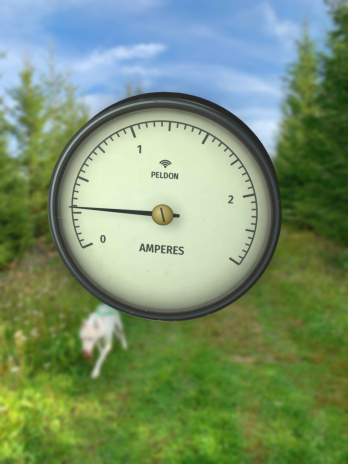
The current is value=0.3 unit=A
